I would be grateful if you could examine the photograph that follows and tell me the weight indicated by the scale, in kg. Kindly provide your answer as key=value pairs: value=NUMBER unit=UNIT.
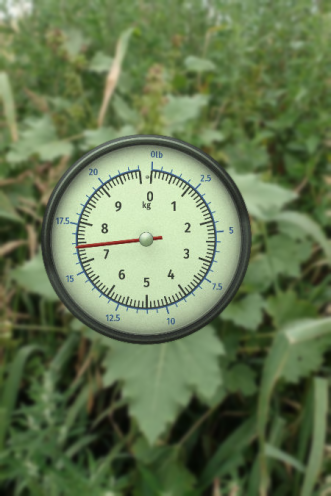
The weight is value=7.4 unit=kg
